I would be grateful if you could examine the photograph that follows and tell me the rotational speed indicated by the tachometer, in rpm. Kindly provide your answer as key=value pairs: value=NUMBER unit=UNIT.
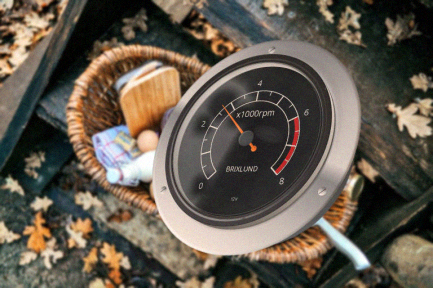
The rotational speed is value=2750 unit=rpm
